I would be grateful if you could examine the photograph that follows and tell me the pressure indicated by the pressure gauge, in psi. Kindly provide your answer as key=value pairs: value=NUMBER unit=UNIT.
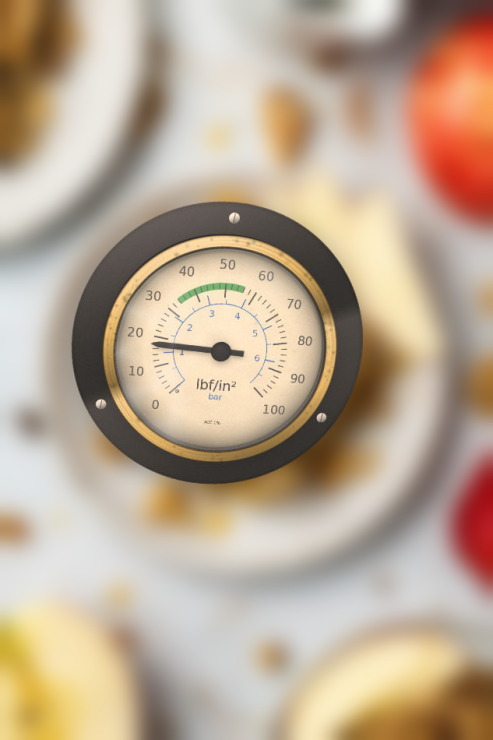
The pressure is value=18 unit=psi
